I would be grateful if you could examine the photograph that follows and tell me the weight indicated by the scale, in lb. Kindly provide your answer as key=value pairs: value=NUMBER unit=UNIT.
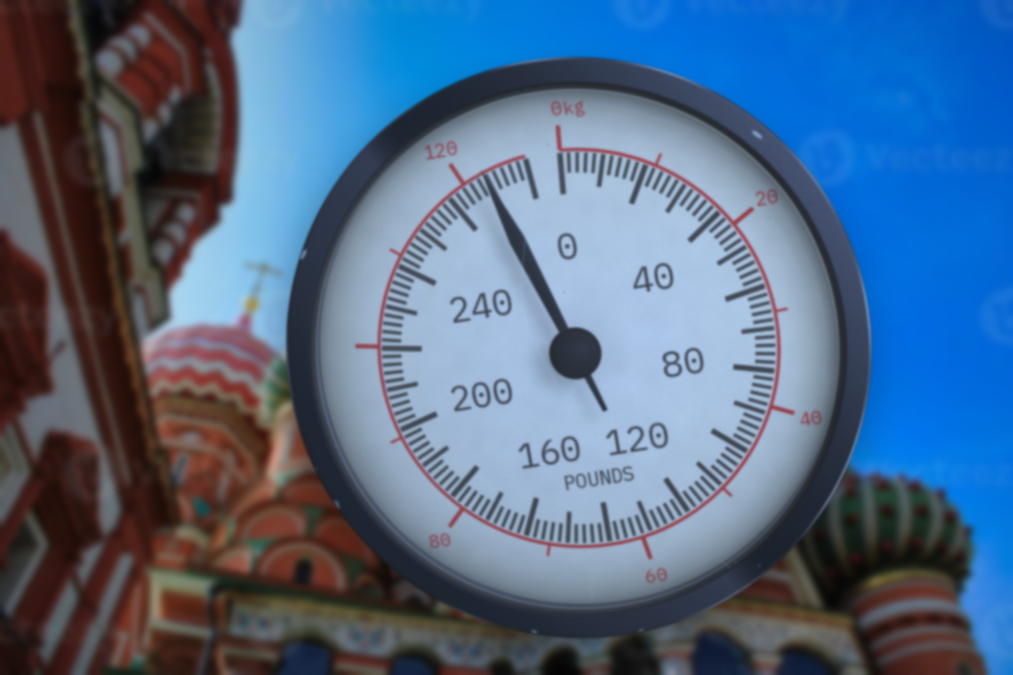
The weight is value=270 unit=lb
